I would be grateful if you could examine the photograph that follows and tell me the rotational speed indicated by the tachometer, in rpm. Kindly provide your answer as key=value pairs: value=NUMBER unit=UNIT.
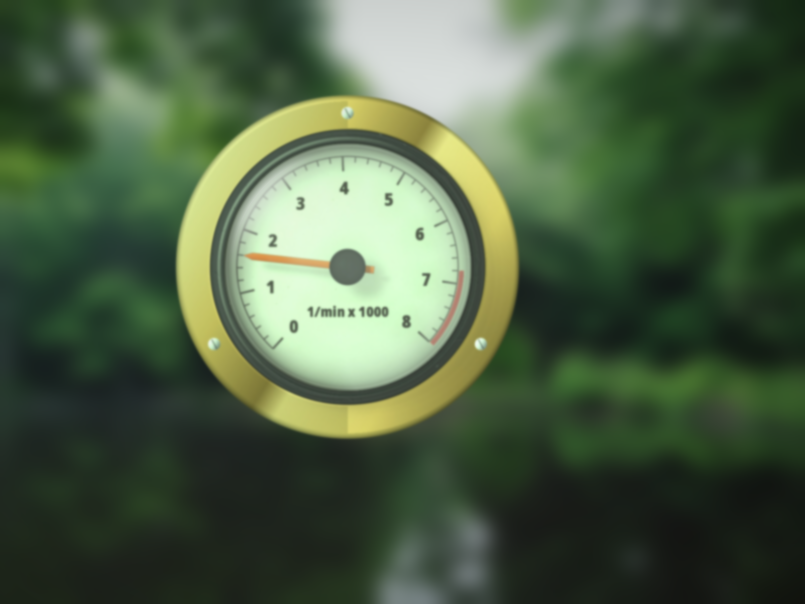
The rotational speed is value=1600 unit=rpm
